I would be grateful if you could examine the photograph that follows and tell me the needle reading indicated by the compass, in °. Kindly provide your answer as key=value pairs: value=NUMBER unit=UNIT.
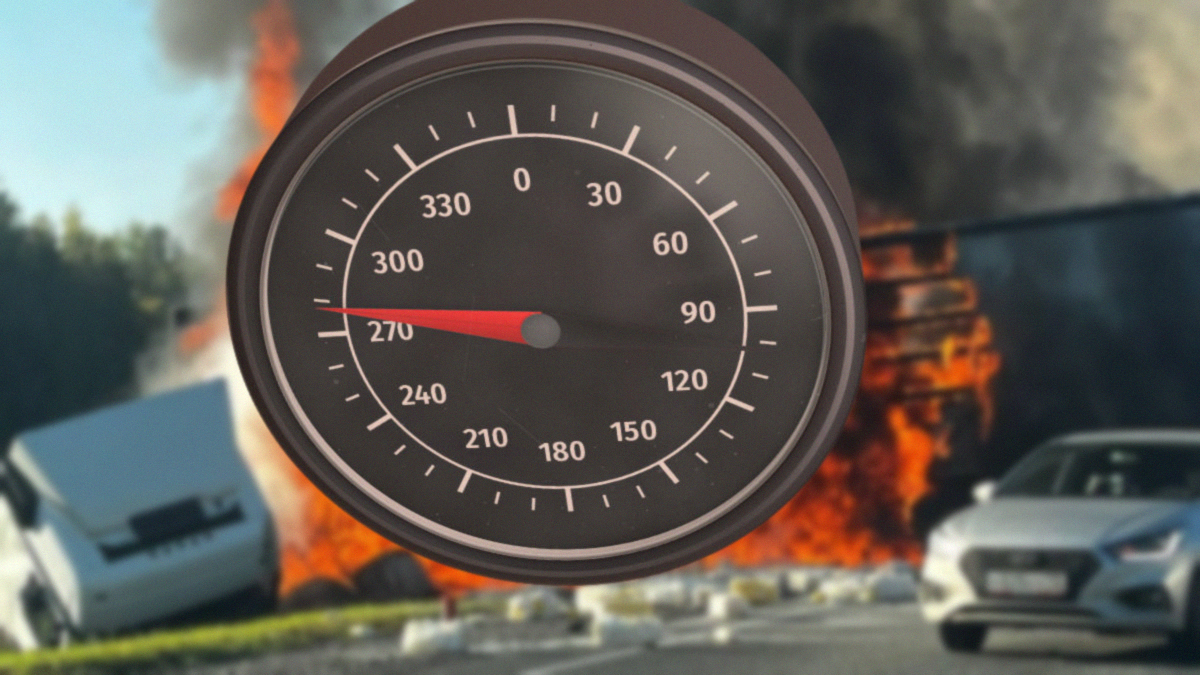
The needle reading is value=280 unit=°
